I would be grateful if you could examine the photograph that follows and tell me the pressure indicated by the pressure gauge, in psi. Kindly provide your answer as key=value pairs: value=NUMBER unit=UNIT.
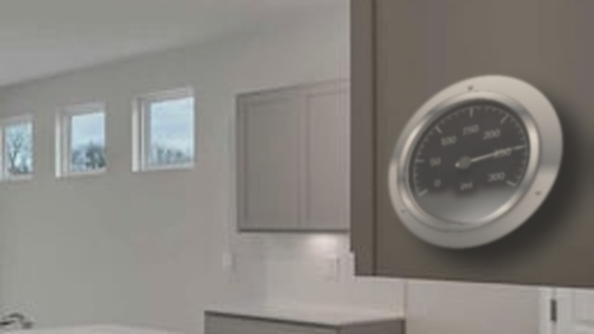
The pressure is value=250 unit=psi
